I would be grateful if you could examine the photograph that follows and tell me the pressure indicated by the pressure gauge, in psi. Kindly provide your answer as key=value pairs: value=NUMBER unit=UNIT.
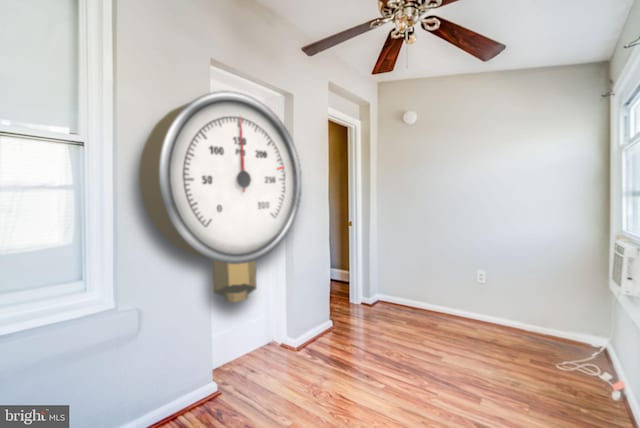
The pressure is value=150 unit=psi
